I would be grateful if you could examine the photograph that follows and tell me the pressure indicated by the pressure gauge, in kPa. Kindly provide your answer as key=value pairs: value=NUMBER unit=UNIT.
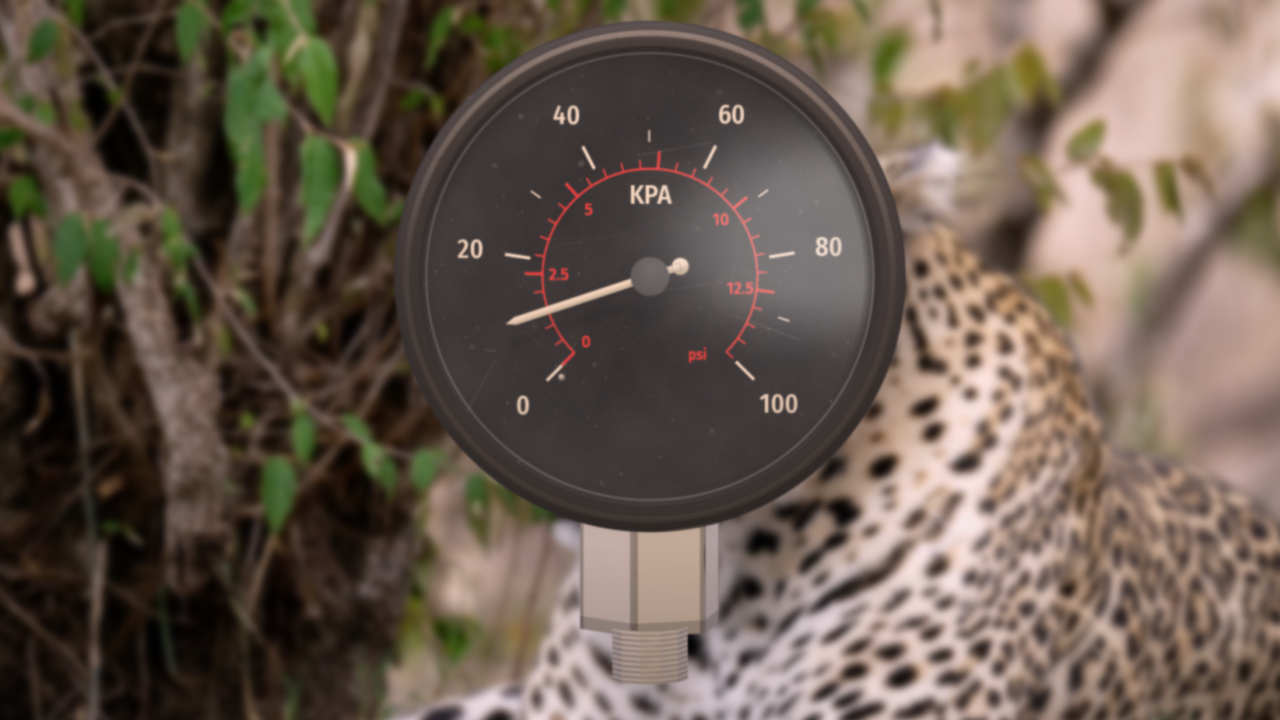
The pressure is value=10 unit=kPa
